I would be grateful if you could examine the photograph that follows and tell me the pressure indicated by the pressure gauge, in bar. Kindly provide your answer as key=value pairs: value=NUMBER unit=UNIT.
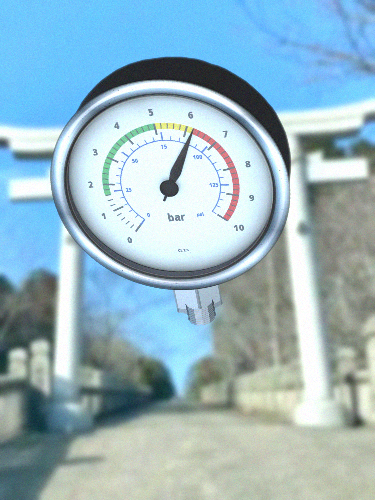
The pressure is value=6.2 unit=bar
